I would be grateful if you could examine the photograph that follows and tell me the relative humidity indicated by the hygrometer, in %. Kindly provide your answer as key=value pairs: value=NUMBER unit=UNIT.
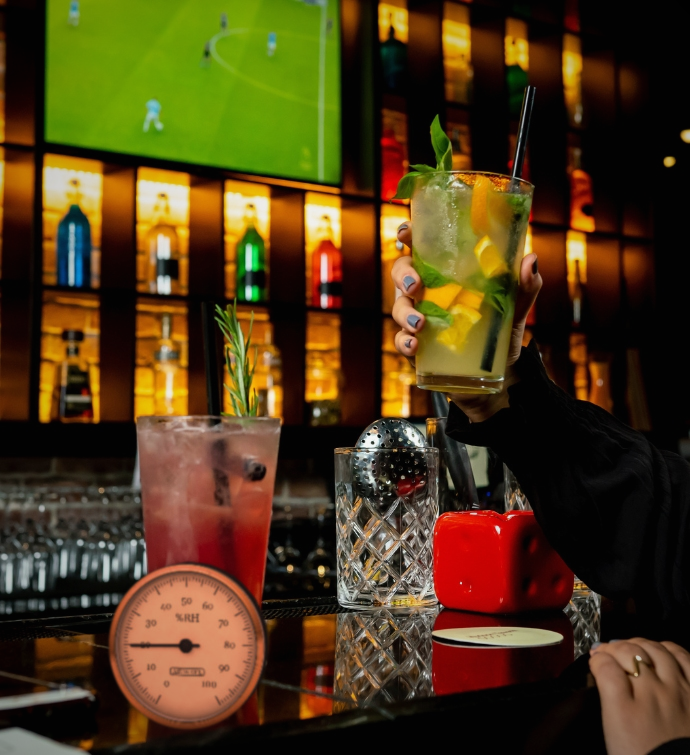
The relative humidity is value=20 unit=%
